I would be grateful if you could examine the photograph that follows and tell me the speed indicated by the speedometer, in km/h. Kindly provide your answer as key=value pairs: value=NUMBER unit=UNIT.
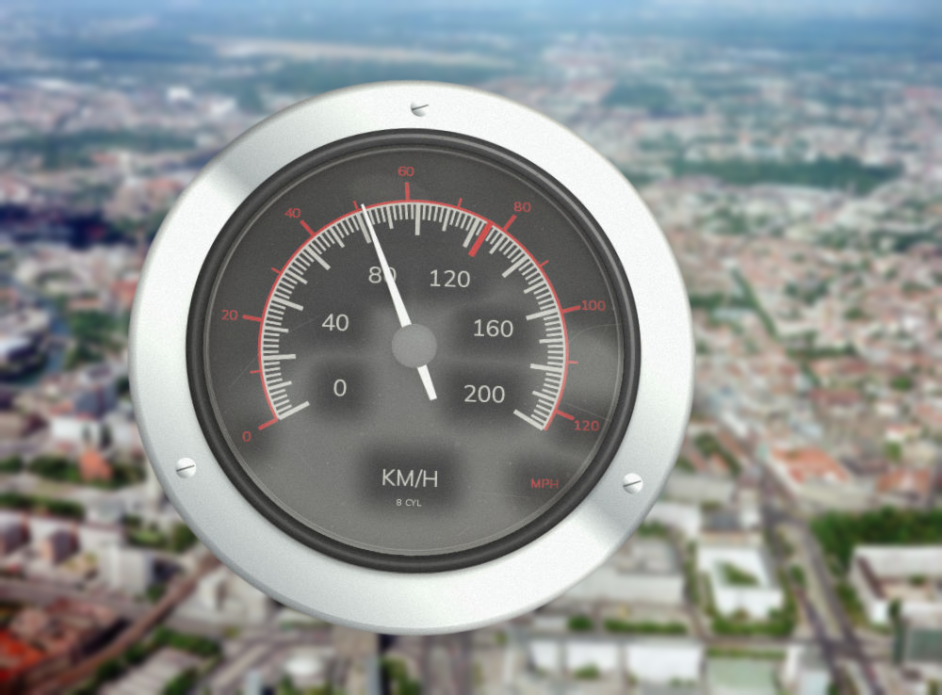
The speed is value=82 unit=km/h
